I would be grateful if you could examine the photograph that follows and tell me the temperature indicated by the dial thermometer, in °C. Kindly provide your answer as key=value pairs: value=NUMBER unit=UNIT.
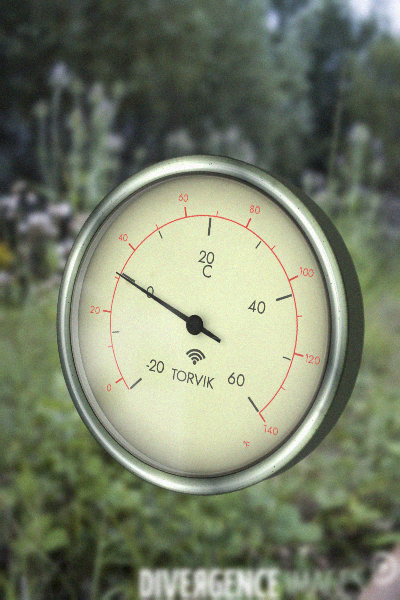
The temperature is value=0 unit=°C
